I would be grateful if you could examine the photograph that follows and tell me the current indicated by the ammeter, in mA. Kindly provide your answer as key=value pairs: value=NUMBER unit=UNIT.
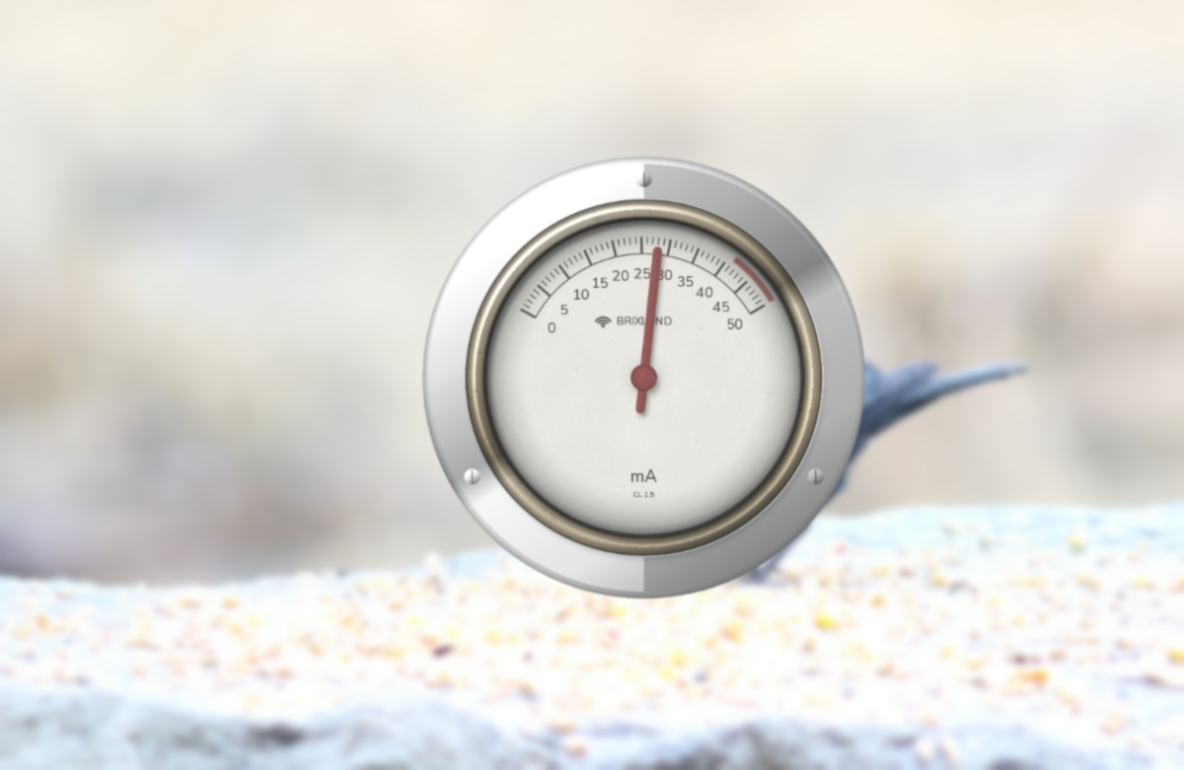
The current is value=28 unit=mA
